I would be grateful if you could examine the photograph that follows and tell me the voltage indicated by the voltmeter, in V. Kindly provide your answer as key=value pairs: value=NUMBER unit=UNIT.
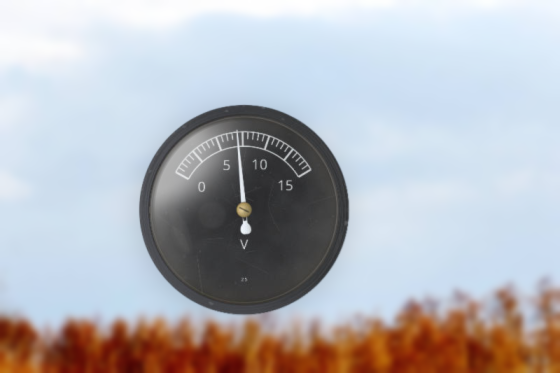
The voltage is value=7 unit=V
